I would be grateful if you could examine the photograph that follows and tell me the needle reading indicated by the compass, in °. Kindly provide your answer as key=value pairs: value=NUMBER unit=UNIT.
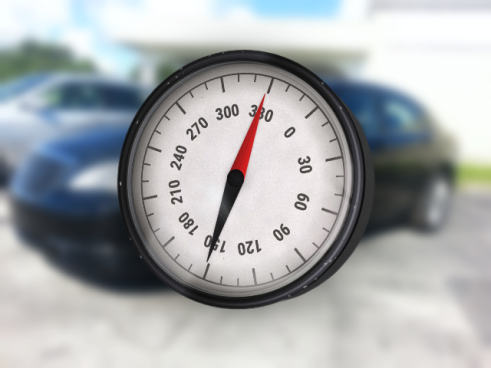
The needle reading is value=330 unit=°
